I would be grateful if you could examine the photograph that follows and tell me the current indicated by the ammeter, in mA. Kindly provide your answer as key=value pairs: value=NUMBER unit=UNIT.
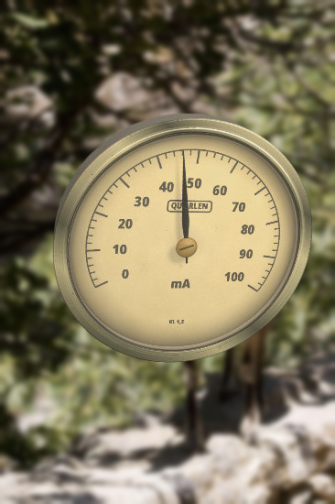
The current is value=46 unit=mA
